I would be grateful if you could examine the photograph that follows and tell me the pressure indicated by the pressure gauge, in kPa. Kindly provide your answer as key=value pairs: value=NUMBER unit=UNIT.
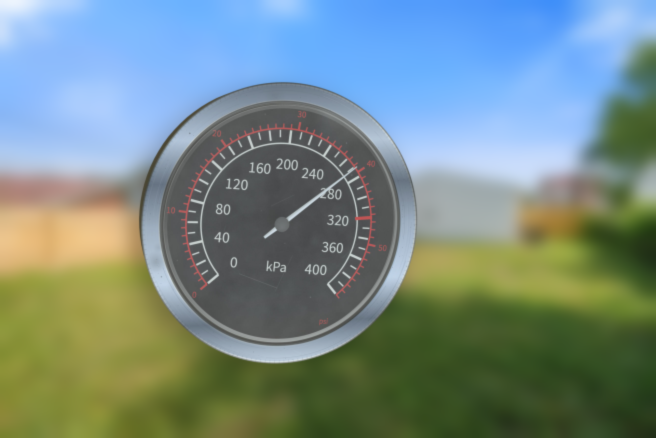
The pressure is value=270 unit=kPa
